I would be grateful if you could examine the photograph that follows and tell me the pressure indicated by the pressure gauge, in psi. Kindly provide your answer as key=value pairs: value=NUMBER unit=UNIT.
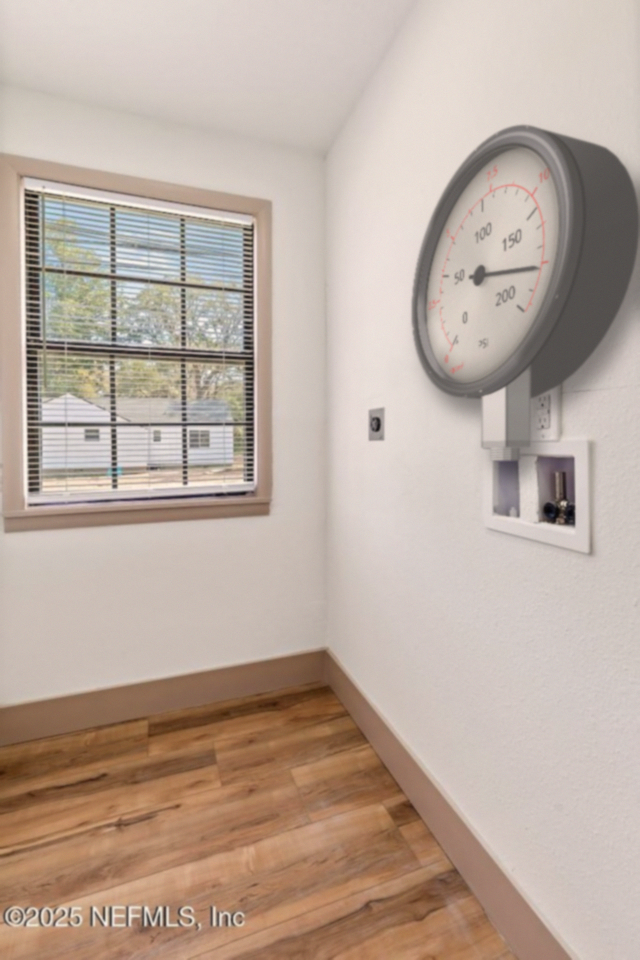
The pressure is value=180 unit=psi
